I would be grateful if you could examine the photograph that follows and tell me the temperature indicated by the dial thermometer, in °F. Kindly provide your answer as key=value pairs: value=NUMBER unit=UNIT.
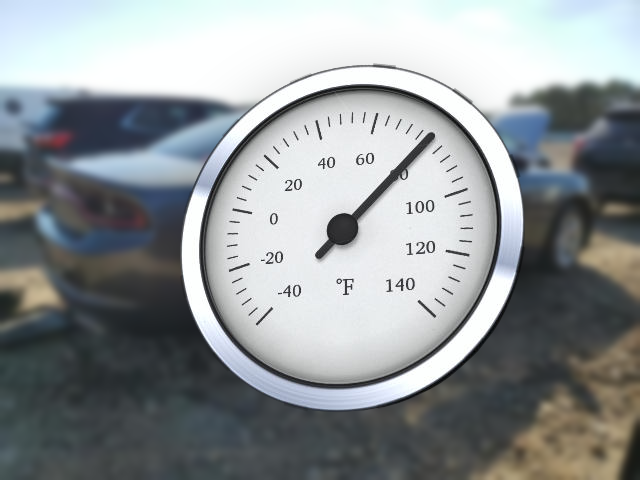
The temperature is value=80 unit=°F
